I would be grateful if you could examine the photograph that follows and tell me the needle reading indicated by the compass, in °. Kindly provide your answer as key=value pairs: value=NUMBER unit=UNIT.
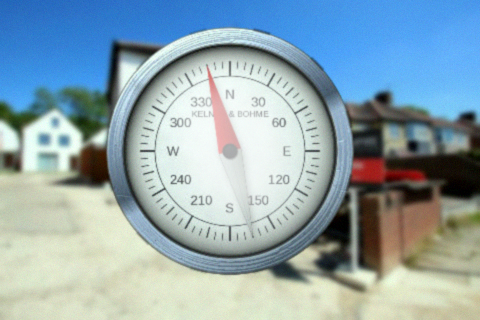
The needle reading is value=345 unit=°
